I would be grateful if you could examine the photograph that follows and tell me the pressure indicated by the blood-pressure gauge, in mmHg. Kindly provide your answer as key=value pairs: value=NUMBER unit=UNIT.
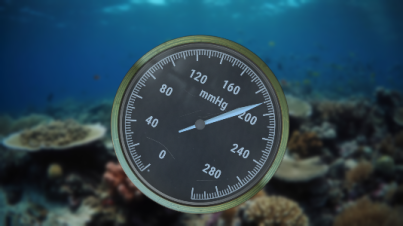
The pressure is value=190 unit=mmHg
